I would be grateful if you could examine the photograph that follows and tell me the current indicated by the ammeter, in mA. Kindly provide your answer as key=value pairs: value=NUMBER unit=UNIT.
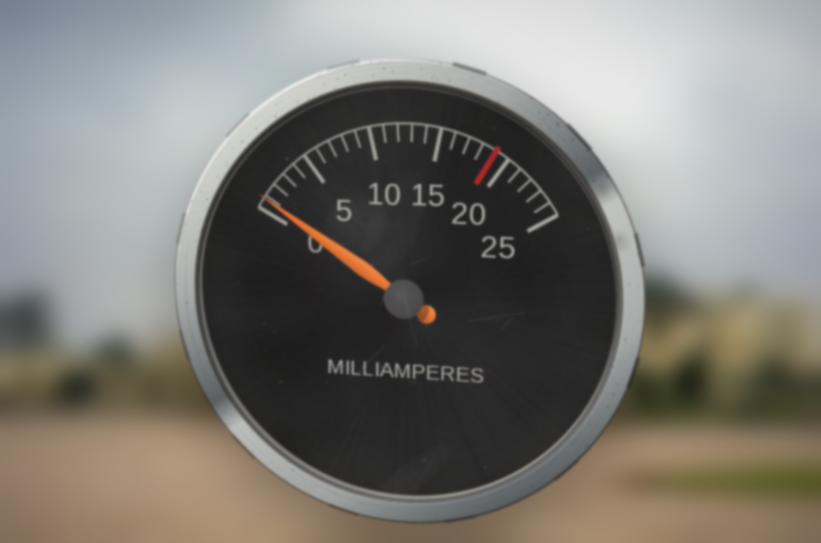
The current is value=1 unit=mA
